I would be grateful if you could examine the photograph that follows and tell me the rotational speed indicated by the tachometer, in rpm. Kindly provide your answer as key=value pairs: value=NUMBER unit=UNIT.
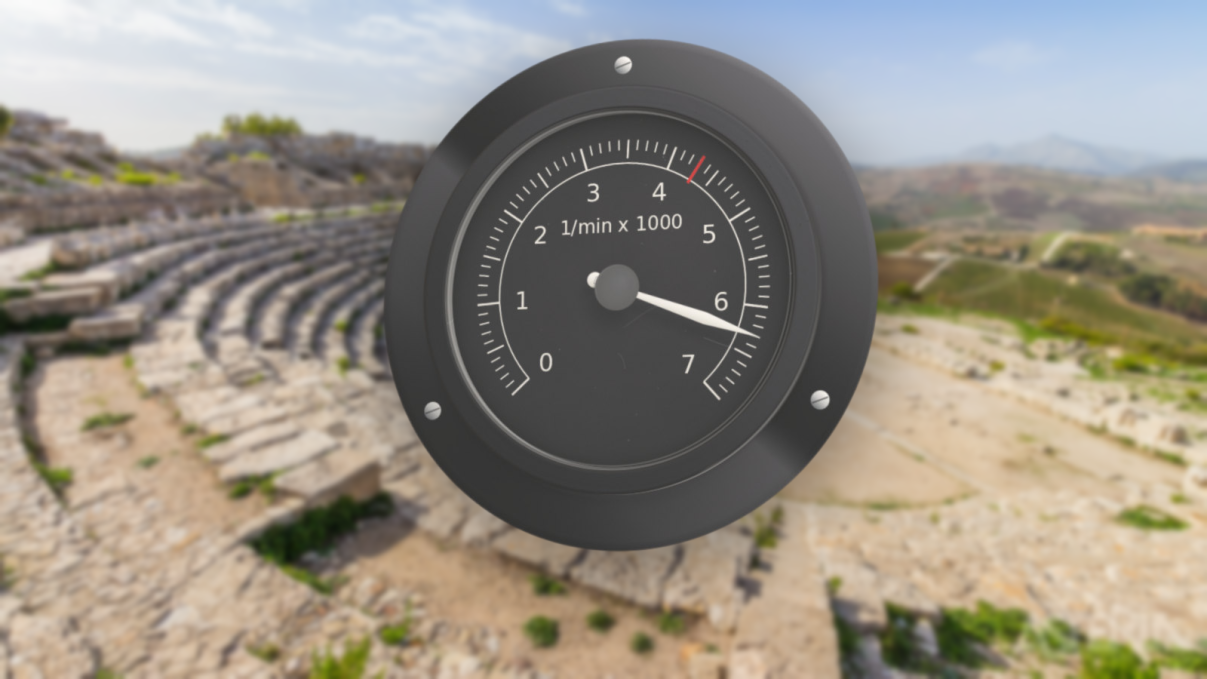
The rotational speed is value=6300 unit=rpm
